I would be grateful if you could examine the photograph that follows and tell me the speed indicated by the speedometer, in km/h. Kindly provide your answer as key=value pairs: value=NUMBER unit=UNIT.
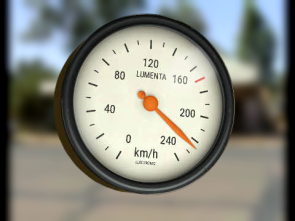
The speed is value=225 unit=km/h
